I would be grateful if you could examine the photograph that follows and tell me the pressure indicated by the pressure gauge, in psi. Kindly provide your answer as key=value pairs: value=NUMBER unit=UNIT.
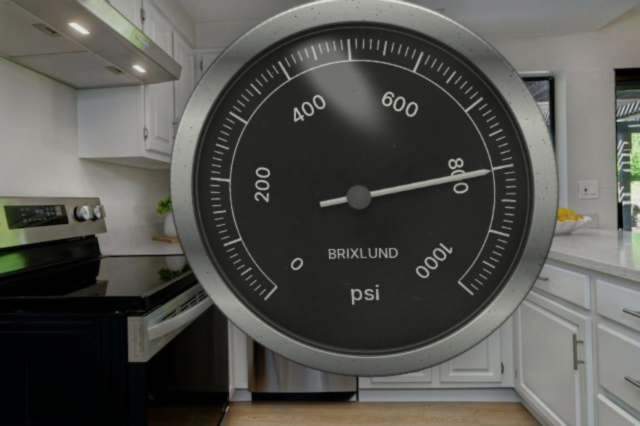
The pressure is value=800 unit=psi
